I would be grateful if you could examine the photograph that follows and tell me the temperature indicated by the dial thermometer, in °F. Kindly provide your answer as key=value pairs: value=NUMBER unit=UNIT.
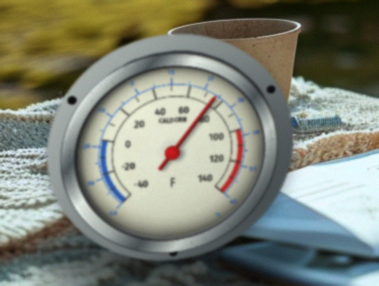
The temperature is value=75 unit=°F
